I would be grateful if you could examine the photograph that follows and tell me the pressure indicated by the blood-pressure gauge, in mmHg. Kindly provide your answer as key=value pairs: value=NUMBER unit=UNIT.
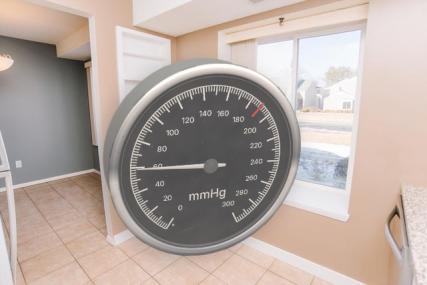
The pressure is value=60 unit=mmHg
